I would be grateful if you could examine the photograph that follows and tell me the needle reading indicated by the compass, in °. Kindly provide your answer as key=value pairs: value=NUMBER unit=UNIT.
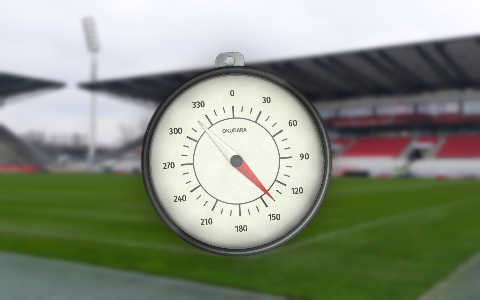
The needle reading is value=140 unit=°
